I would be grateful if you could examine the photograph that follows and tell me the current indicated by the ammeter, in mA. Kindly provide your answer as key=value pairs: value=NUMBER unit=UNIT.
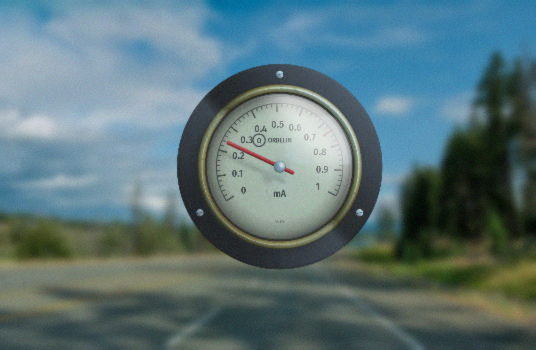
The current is value=0.24 unit=mA
